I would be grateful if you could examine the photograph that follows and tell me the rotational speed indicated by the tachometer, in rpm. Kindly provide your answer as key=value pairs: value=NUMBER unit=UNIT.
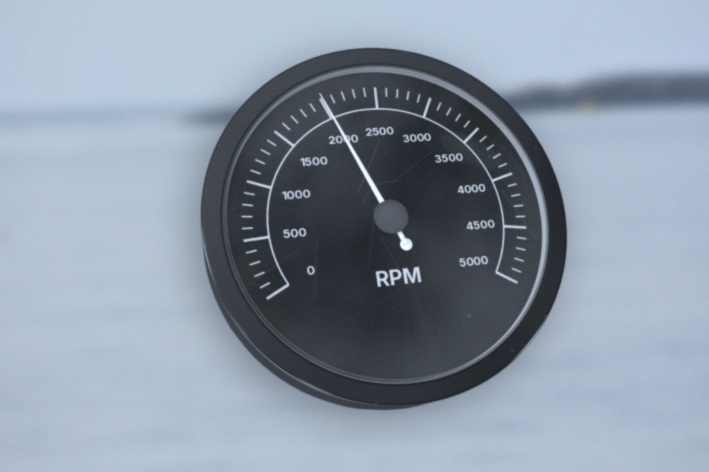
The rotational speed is value=2000 unit=rpm
